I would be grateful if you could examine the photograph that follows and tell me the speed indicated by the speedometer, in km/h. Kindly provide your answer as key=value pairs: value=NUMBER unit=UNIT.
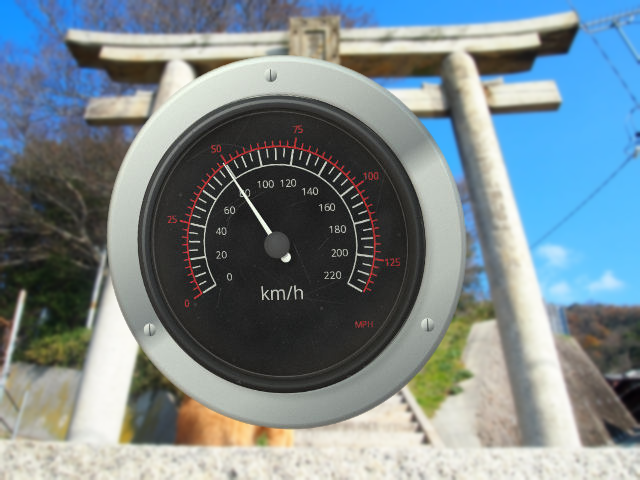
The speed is value=80 unit=km/h
